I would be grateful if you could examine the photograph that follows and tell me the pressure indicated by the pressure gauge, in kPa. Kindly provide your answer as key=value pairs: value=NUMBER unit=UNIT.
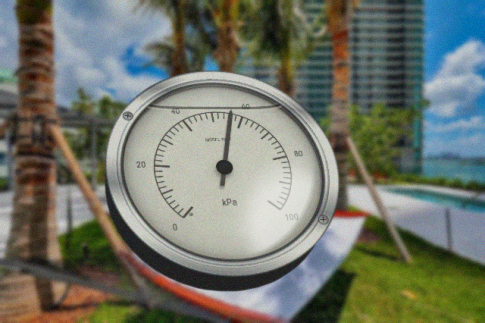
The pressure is value=56 unit=kPa
